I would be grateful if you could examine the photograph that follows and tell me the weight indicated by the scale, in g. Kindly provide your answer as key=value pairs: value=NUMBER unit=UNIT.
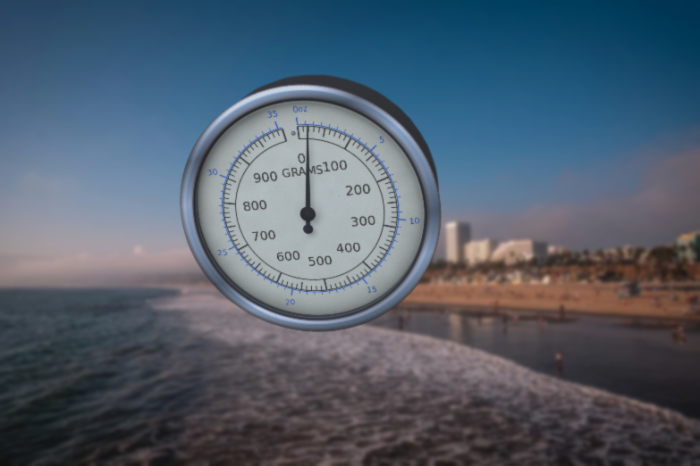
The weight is value=20 unit=g
